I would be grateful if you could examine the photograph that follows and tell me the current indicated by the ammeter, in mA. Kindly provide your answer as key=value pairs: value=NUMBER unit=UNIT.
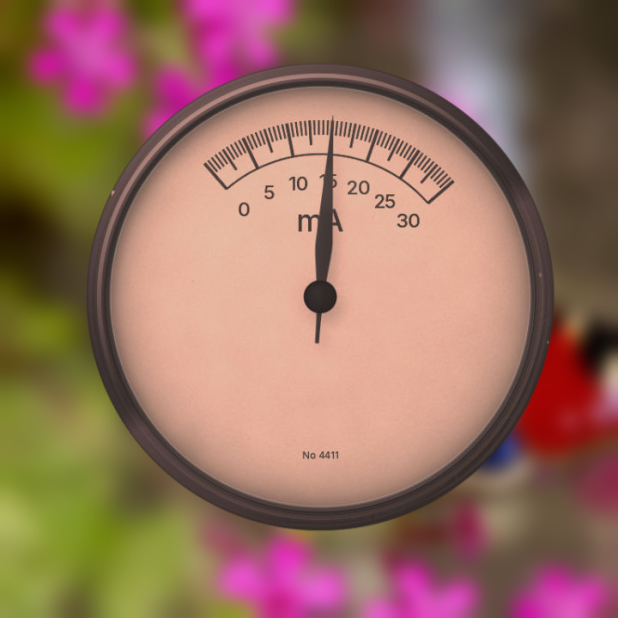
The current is value=15 unit=mA
